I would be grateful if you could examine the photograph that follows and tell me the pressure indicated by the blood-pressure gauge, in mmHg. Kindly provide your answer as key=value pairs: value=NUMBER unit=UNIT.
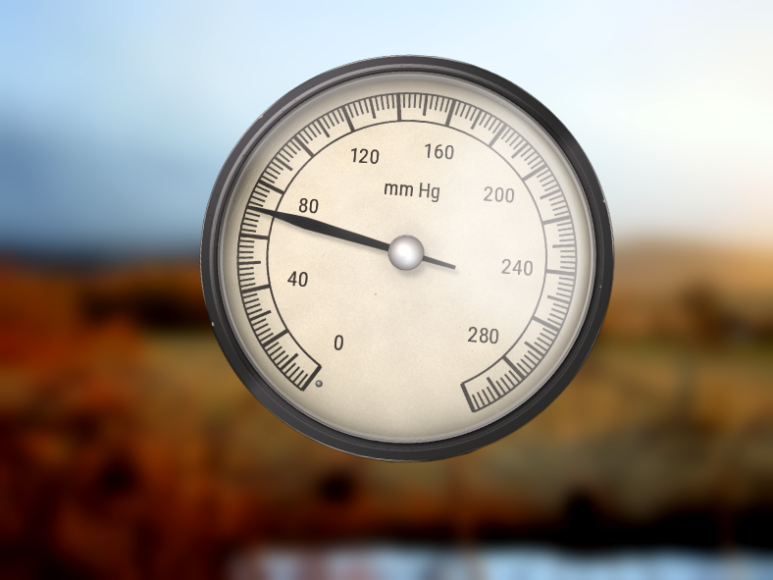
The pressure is value=70 unit=mmHg
